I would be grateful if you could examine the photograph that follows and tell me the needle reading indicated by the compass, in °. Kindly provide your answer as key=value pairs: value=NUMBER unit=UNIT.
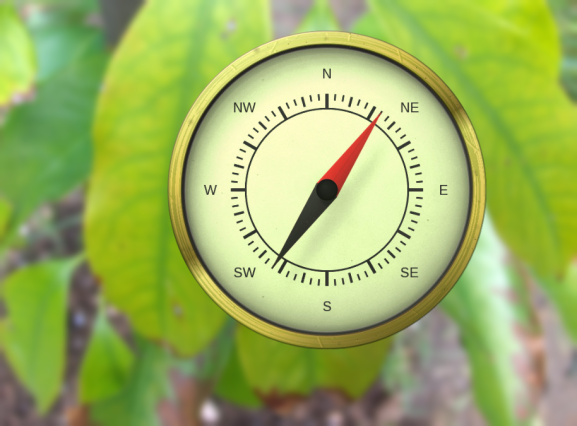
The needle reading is value=35 unit=°
